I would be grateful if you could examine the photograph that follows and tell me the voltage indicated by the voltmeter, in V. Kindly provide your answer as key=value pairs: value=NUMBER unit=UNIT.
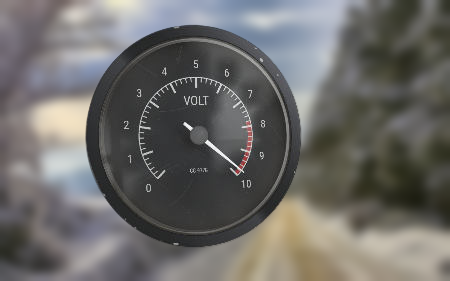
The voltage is value=9.8 unit=V
